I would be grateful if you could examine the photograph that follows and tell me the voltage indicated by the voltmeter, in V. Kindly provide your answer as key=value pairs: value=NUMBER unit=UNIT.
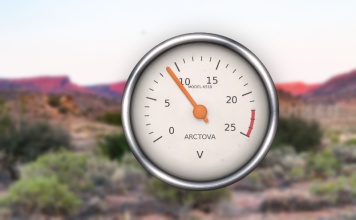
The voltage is value=9 unit=V
